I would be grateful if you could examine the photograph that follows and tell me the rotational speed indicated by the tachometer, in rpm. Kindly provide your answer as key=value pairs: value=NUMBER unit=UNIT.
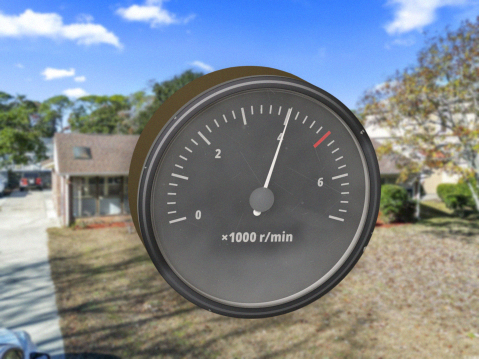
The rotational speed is value=4000 unit=rpm
